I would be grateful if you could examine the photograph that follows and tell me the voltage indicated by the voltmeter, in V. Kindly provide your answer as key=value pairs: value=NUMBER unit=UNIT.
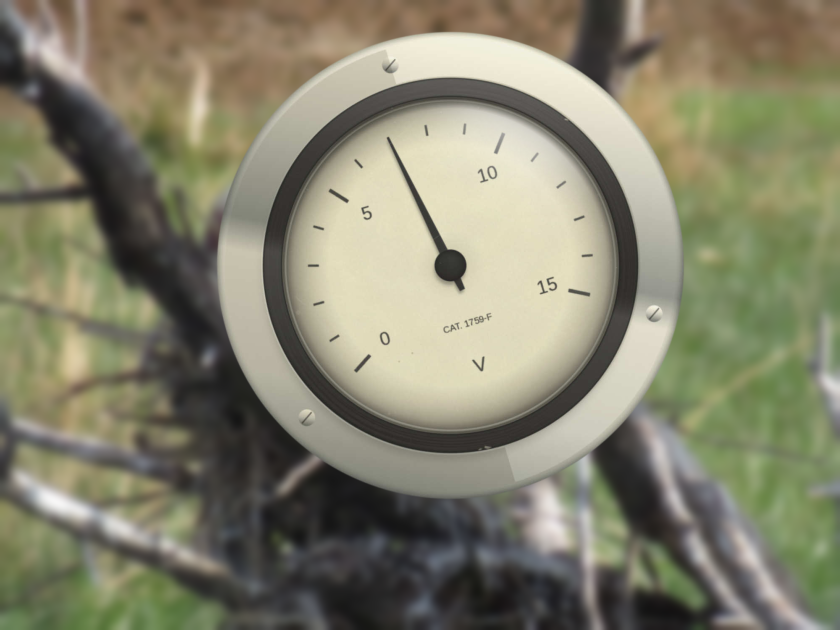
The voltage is value=7 unit=V
